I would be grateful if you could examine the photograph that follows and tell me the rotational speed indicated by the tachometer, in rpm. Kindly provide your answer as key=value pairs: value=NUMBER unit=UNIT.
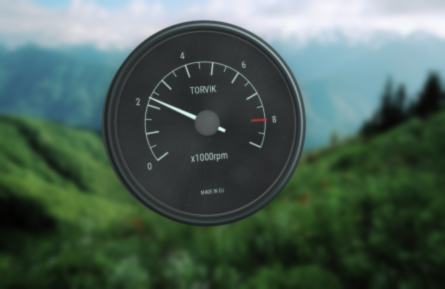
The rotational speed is value=2250 unit=rpm
